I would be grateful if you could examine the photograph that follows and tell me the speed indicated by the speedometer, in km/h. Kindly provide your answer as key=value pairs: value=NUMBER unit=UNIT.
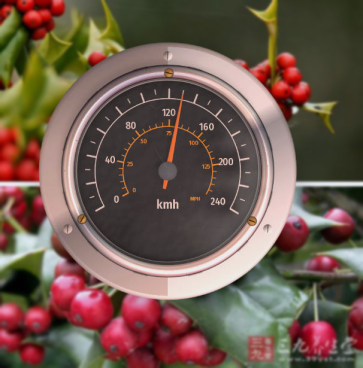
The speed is value=130 unit=km/h
